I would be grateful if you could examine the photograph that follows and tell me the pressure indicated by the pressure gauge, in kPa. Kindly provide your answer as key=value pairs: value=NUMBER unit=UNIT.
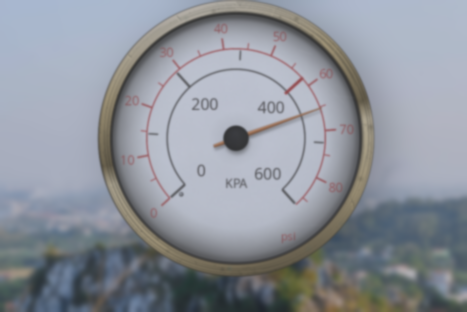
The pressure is value=450 unit=kPa
